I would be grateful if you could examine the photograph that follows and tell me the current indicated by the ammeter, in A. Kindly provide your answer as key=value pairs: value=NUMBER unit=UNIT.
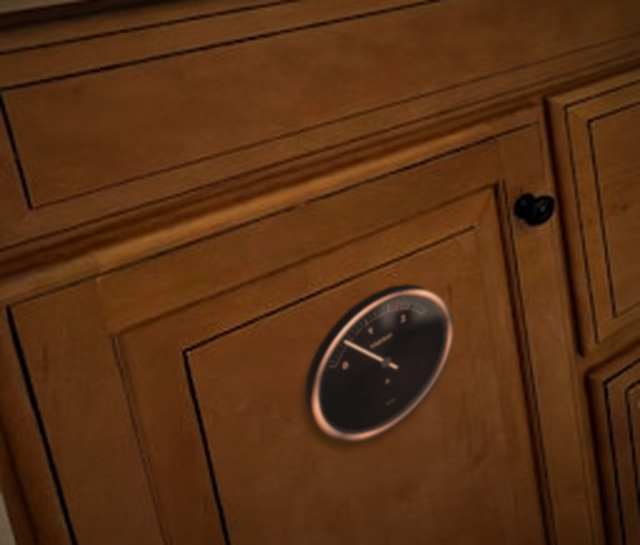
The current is value=0.5 unit=A
